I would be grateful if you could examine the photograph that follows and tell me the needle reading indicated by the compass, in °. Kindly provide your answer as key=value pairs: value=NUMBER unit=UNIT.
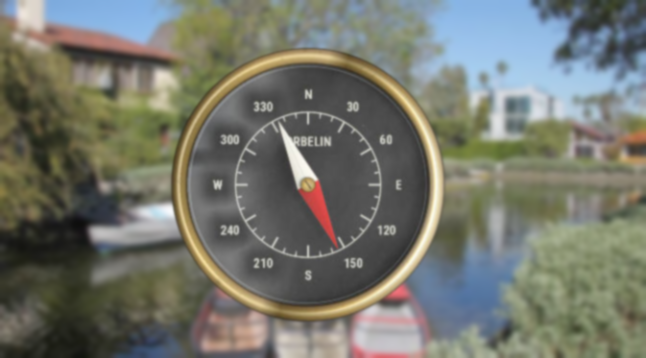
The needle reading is value=155 unit=°
